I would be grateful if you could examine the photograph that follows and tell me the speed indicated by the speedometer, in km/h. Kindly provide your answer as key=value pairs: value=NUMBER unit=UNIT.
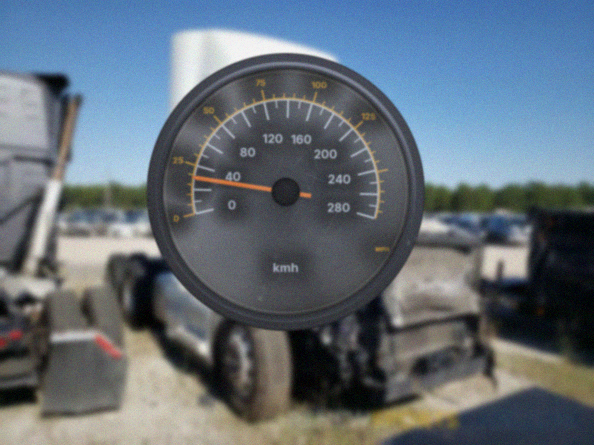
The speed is value=30 unit=km/h
